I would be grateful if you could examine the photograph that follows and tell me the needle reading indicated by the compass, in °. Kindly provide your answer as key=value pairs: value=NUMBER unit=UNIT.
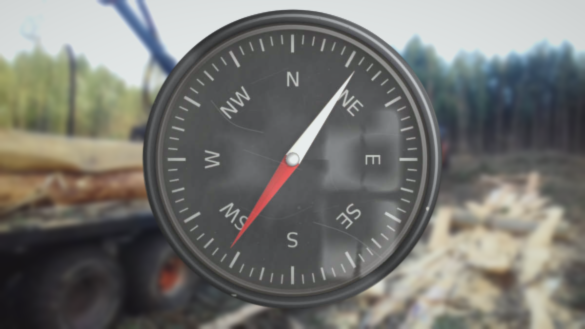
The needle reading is value=215 unit=°
